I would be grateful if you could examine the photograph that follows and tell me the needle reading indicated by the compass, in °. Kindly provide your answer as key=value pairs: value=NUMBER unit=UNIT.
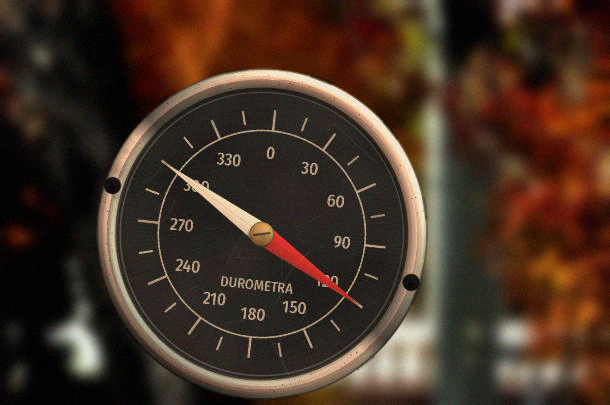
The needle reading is value=120 unit=°
